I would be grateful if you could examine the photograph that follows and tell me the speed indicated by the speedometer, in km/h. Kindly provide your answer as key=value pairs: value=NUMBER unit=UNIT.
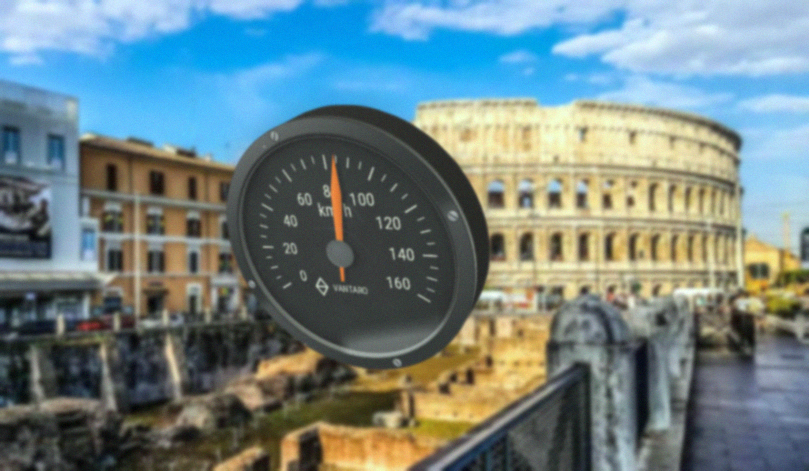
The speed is value=85 unit=km/h
